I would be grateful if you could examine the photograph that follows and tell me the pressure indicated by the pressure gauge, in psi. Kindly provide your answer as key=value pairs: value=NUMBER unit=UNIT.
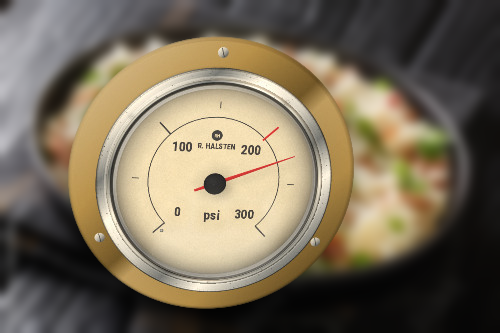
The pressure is value=225 unit=psi
